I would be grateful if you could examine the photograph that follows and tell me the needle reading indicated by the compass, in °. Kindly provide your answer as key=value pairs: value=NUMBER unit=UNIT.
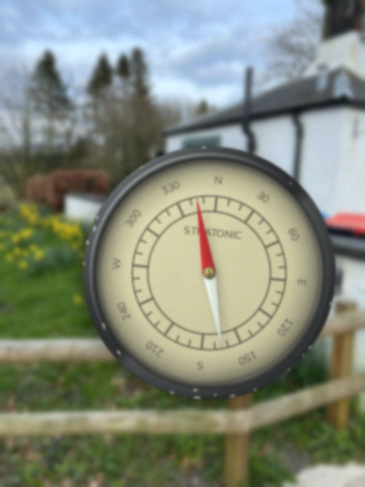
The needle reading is value=345 unit=°
